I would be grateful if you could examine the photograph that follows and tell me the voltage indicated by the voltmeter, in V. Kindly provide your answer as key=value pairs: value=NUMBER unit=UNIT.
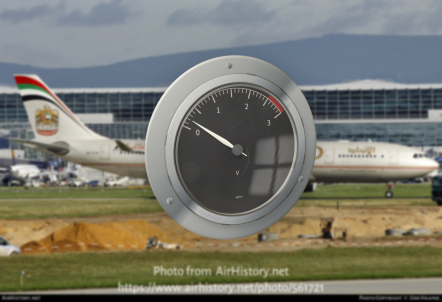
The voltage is value=0.2 unit=V
